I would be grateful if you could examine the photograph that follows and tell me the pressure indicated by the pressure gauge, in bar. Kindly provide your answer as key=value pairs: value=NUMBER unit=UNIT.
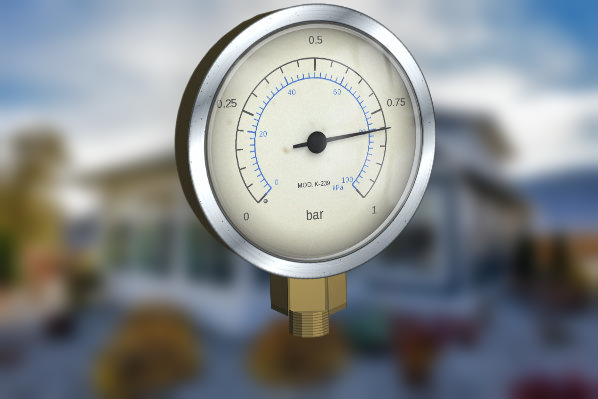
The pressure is value=0.8 unit=bar
